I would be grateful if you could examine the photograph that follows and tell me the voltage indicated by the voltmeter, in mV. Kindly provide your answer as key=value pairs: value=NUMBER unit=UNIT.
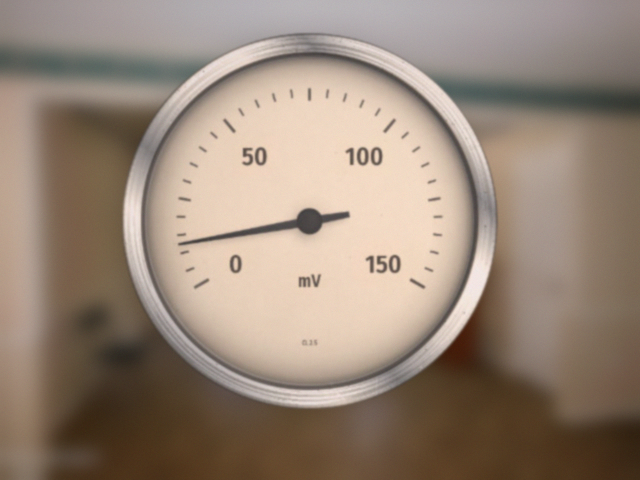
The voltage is value=12.5 unit=mV
